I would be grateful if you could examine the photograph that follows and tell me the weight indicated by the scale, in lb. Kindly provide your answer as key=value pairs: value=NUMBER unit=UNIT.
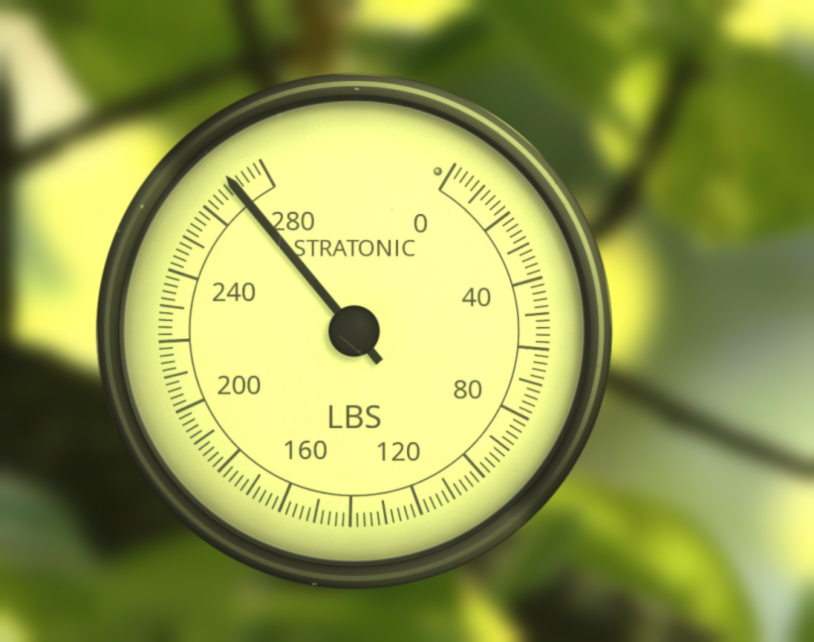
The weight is value=270 unit=lb
